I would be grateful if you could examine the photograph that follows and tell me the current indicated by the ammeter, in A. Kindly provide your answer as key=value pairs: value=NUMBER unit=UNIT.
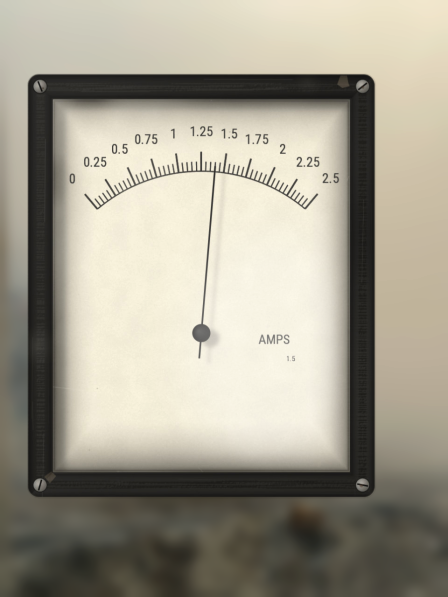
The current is value=1.4 unit=A
